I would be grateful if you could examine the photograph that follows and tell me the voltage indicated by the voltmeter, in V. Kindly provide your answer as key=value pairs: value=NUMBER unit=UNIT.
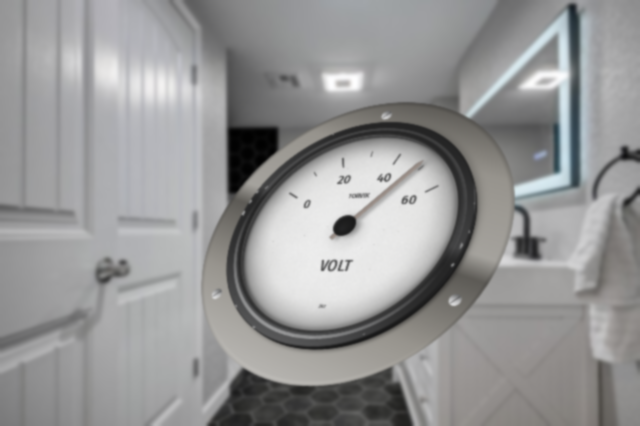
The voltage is value=50 unit=V
